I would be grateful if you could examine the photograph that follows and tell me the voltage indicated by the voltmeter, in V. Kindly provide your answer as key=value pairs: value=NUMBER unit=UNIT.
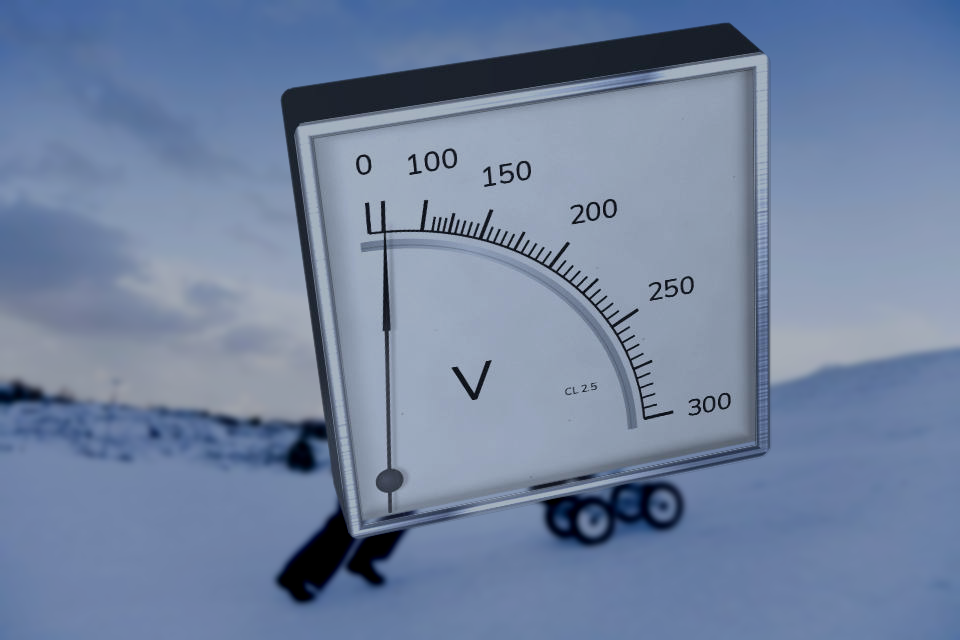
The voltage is value=50 unit=V
